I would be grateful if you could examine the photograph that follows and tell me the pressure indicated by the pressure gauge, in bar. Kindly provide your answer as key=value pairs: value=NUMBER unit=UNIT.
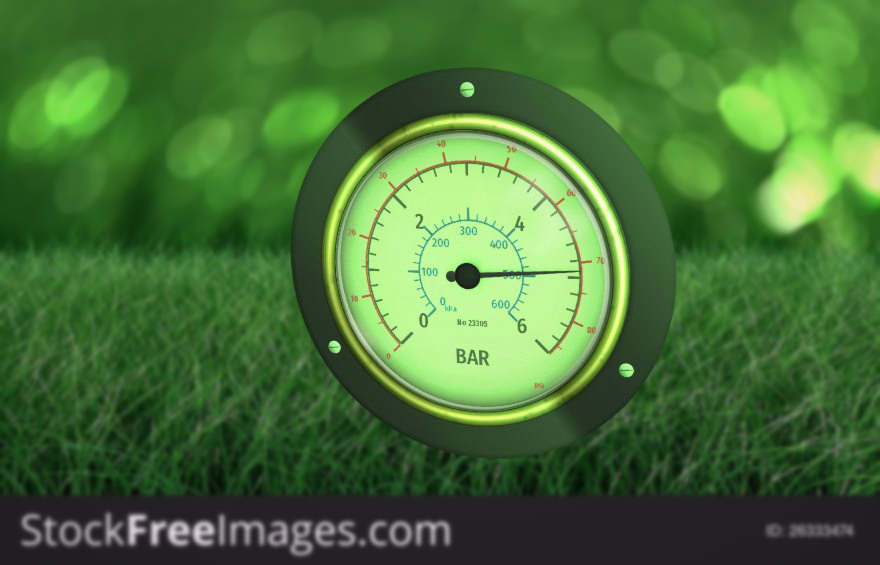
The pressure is value=4.9 unit=bar
